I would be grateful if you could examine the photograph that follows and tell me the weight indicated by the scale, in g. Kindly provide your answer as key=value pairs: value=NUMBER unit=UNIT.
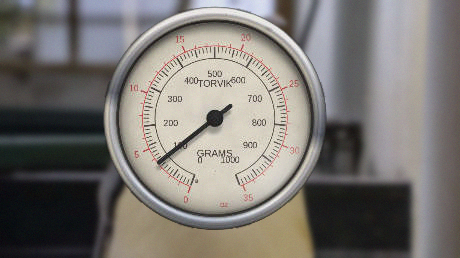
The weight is value=100 unit=g
